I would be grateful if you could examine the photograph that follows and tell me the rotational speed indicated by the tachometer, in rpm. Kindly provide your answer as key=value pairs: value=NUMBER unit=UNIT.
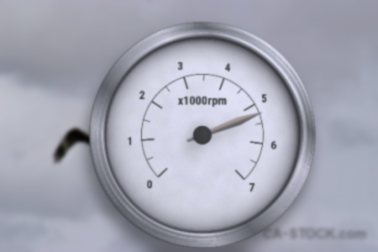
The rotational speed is value=5250 unit=rpm
